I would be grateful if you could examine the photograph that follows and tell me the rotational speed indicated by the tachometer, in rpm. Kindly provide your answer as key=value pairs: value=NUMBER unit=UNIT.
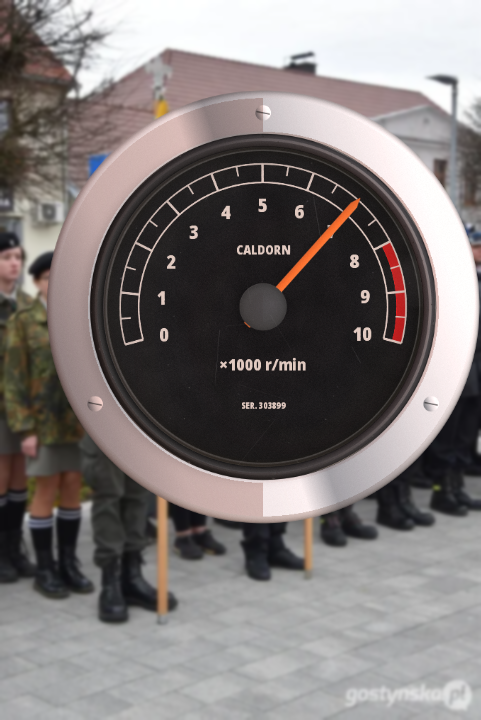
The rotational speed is value=7000 unit=rpm
